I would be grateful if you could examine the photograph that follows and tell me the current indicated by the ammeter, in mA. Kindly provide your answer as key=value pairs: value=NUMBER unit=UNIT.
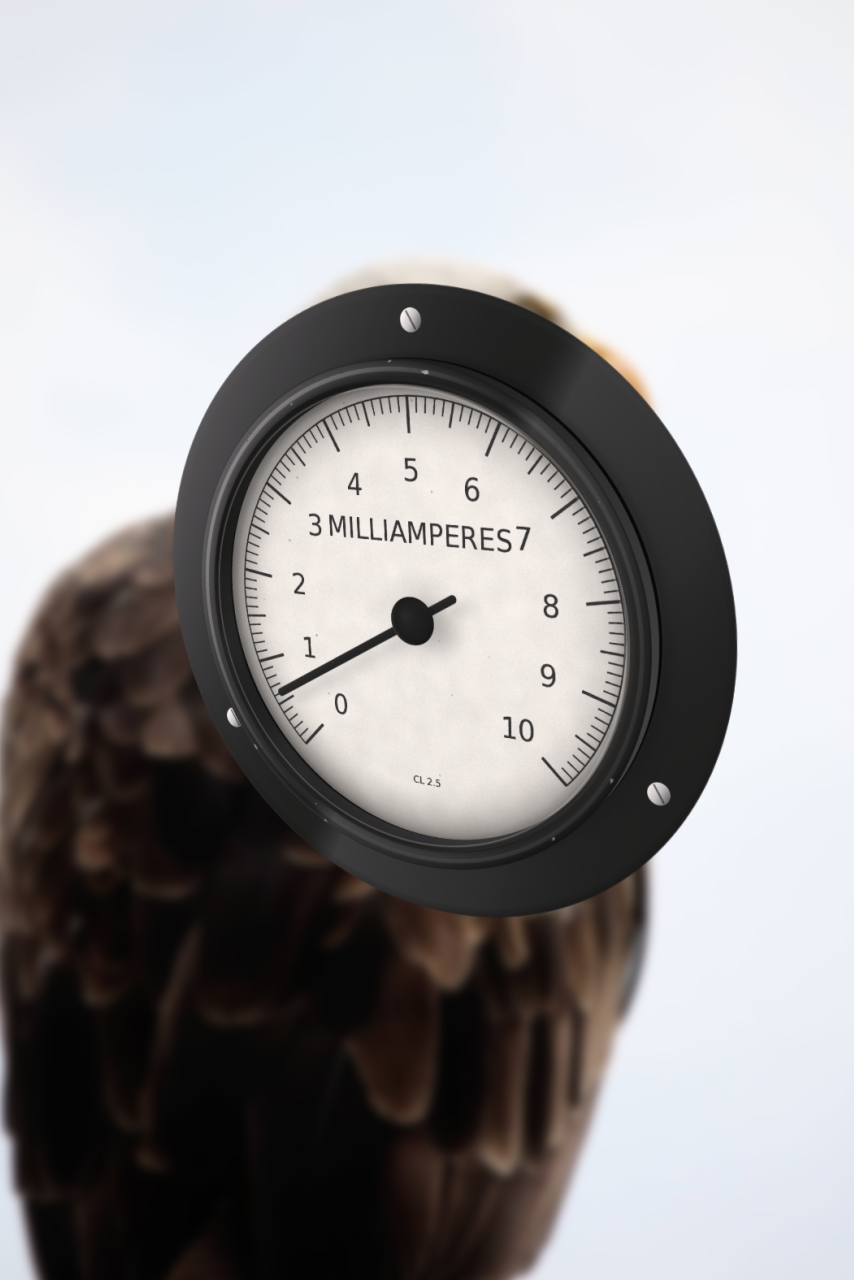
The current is value=0.6 unit=mA
